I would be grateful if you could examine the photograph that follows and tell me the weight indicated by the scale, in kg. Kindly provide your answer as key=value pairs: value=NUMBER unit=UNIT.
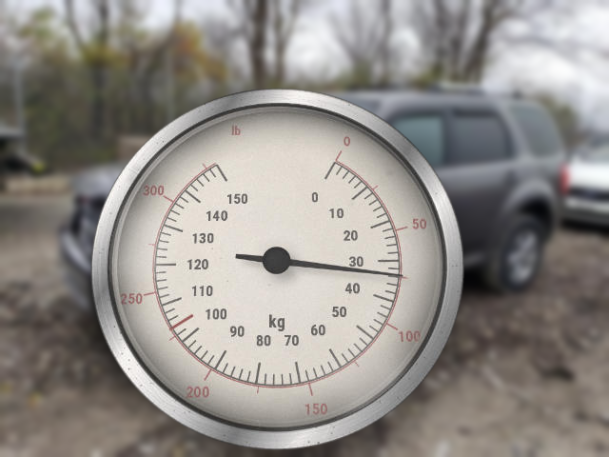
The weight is value=34 unit=kg
